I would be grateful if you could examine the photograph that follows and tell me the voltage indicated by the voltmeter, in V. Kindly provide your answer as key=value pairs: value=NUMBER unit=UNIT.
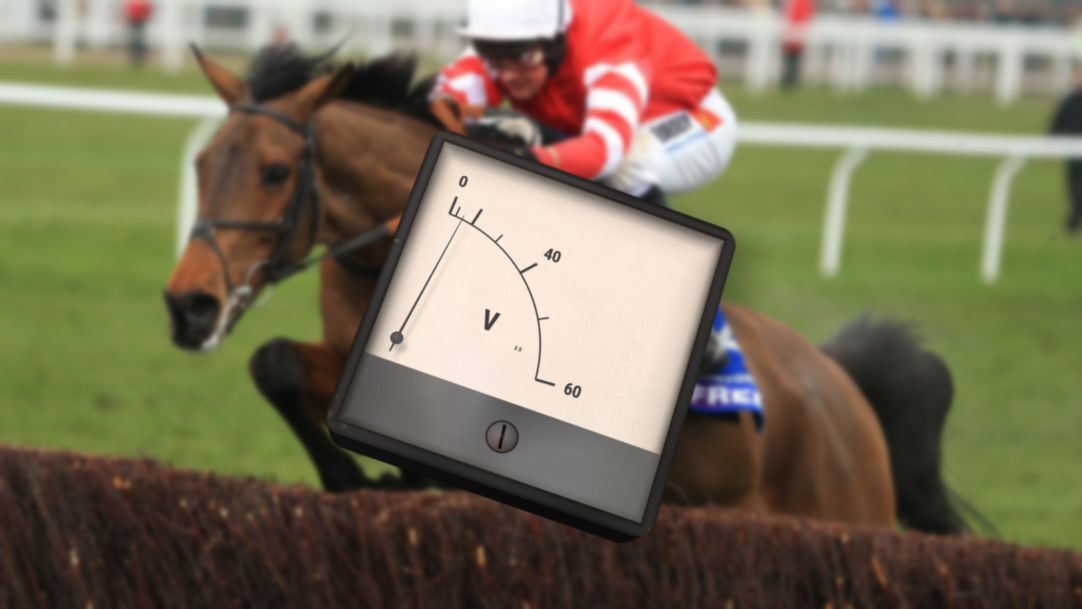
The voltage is value=15 unit=V
